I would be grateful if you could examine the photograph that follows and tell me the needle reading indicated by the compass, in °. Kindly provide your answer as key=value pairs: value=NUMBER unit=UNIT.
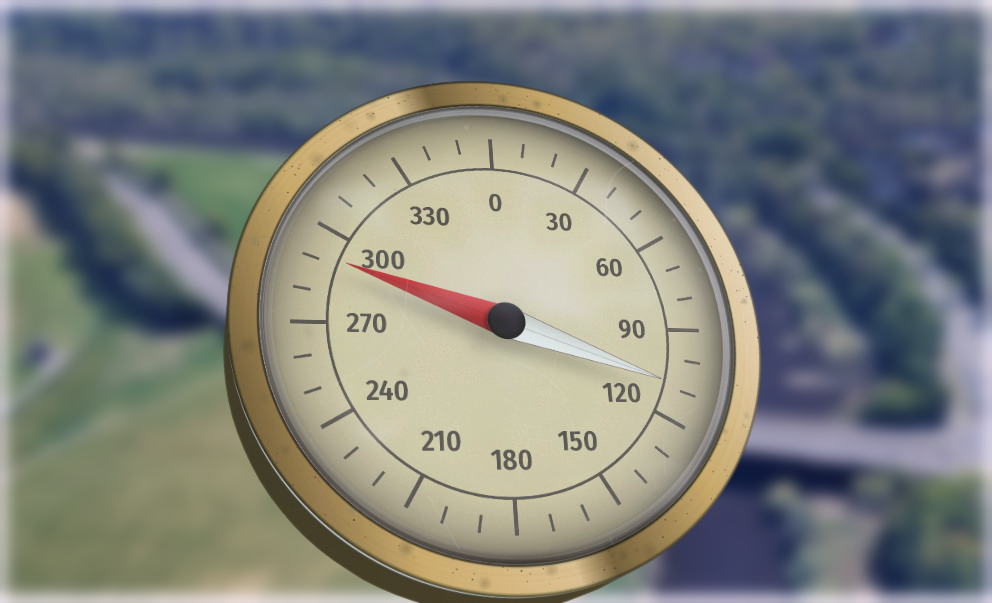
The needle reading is value=290 unit=°
